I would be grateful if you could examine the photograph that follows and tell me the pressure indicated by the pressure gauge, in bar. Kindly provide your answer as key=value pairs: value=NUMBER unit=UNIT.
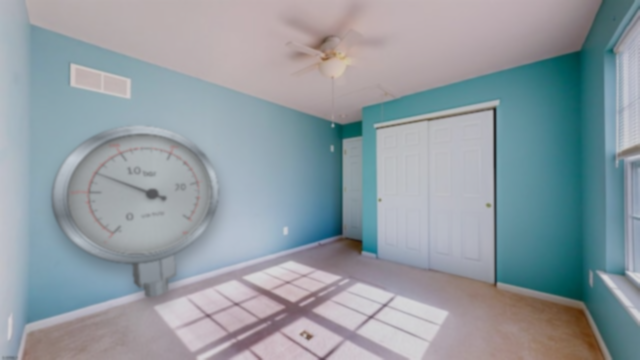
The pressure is value=7 unit=bar
